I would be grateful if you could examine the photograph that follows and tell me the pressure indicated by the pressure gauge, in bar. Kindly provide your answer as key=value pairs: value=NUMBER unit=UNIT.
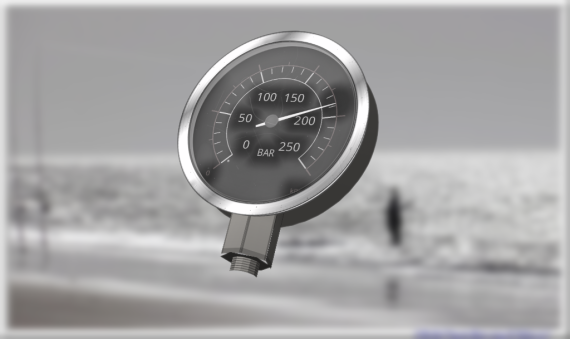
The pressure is value=190 unit=bar
